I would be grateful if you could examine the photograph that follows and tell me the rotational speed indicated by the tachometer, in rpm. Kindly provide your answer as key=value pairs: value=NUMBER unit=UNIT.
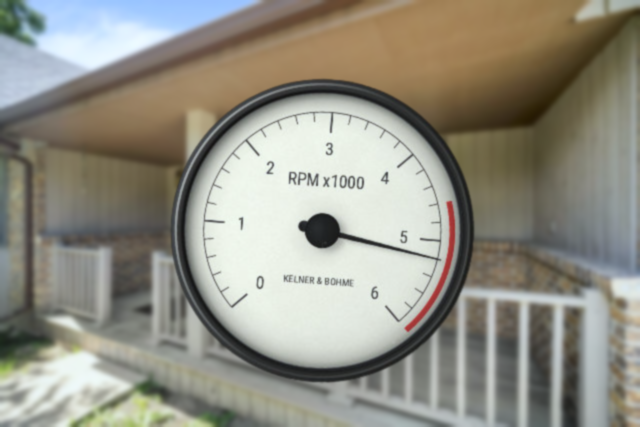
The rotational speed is value=5200 unit=rpm
